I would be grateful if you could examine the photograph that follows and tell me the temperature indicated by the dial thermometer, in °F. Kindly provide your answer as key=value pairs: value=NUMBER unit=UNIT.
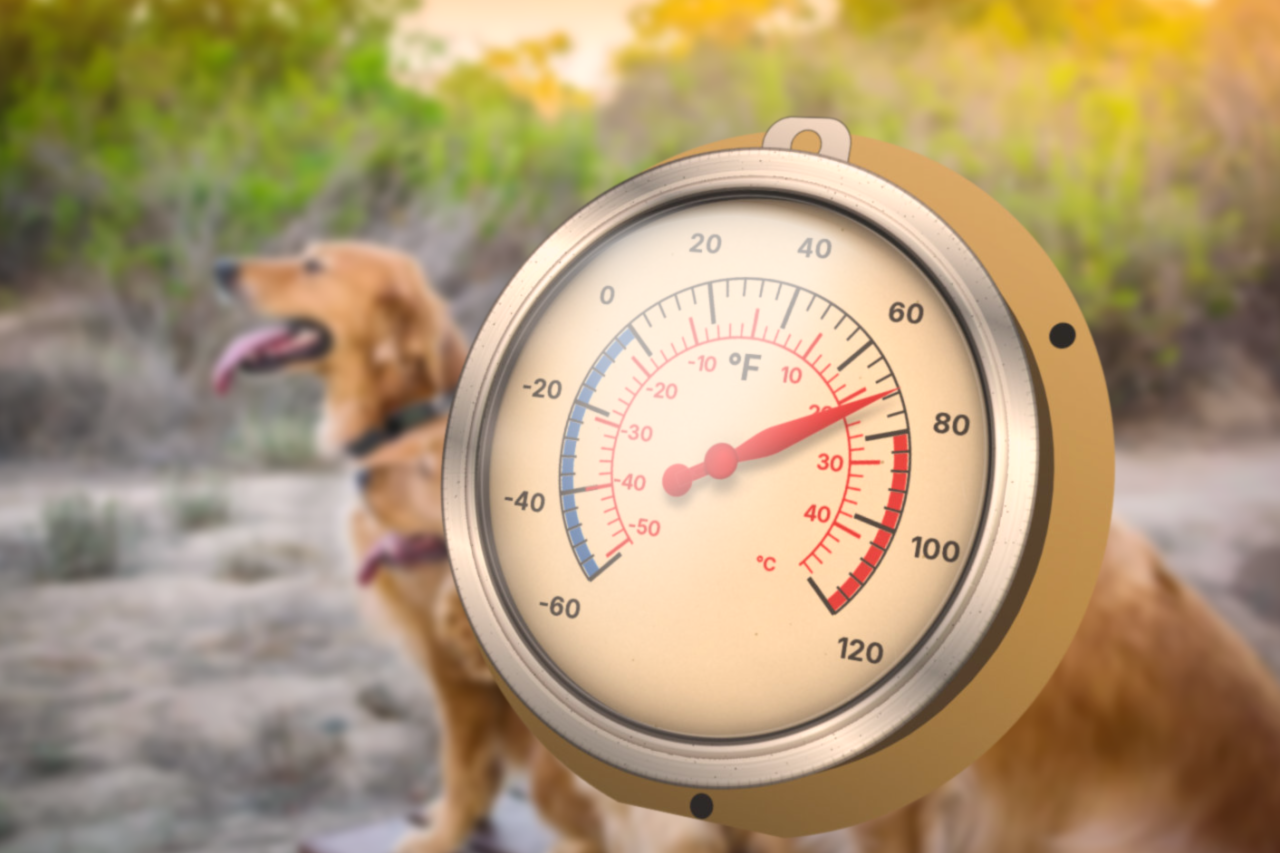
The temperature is value=72 unit=°F
